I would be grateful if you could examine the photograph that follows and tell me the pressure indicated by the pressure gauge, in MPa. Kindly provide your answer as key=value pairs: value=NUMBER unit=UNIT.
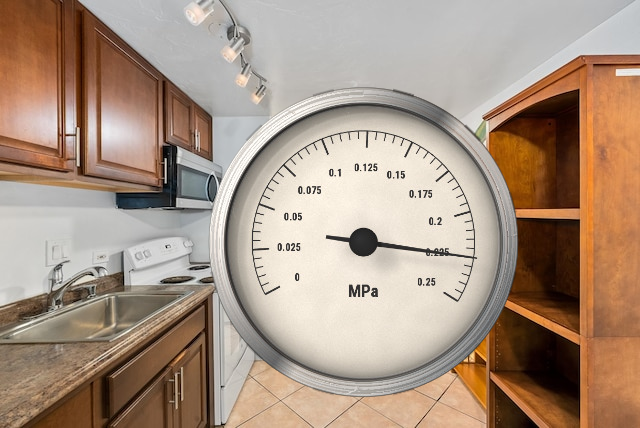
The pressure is value=0.225 unit=MPa
